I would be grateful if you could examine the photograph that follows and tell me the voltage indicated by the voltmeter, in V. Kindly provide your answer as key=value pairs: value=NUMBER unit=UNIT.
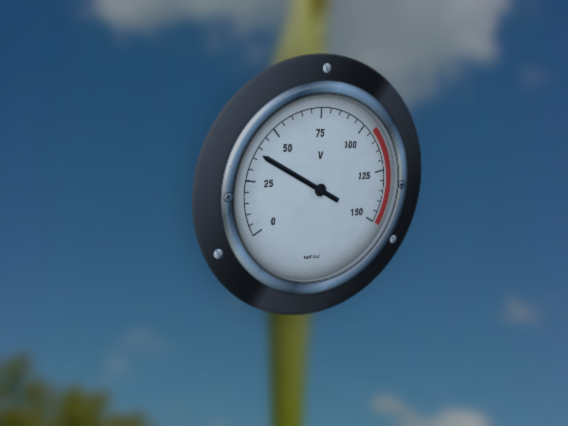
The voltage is value=37.5 unit=V
